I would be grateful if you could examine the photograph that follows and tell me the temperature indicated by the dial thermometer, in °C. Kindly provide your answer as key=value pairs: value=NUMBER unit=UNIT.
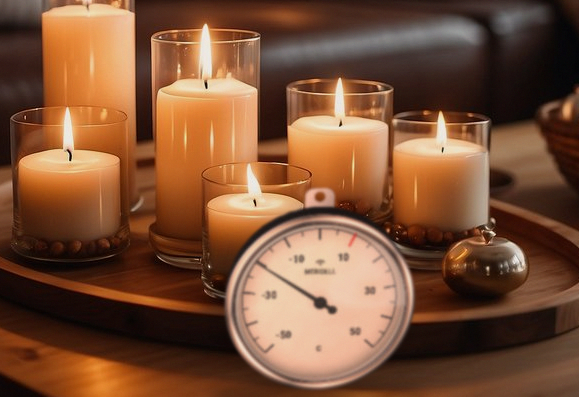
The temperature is value=-20 unit=°C
